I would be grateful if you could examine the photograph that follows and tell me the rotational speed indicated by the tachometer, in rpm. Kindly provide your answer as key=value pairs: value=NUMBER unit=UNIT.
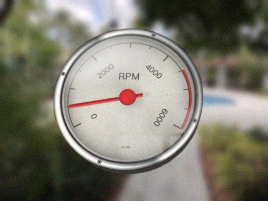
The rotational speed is value=500 unit=rpm
